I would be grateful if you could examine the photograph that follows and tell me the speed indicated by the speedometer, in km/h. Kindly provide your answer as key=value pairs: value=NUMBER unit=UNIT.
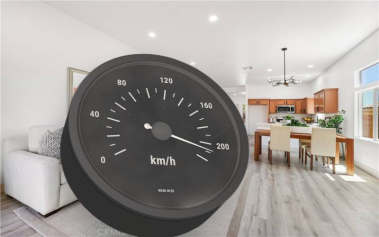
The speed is value=210 unit=km/h
